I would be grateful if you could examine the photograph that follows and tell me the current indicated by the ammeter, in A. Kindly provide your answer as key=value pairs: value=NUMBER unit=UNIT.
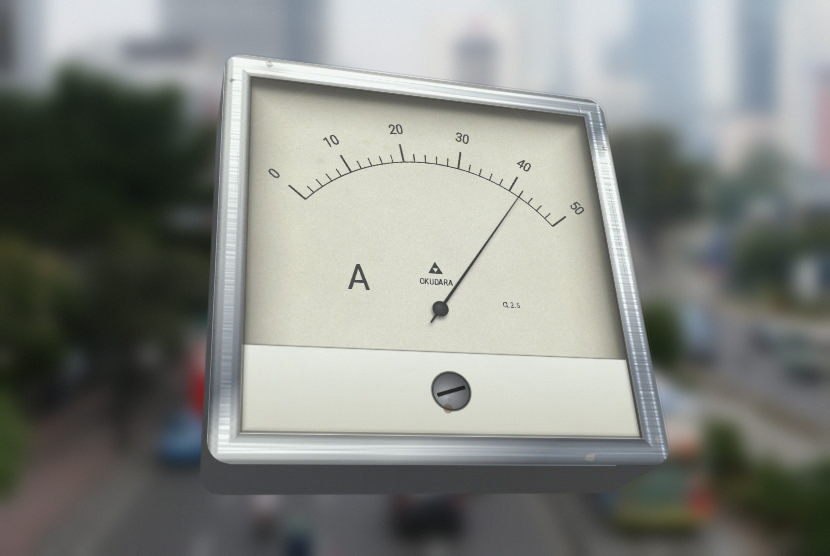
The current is value=42 unit=A
